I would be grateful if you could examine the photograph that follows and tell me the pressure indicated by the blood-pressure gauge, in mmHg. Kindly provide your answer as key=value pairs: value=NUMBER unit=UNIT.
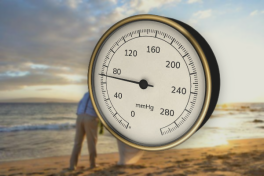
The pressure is value=70 unit=mmHg
